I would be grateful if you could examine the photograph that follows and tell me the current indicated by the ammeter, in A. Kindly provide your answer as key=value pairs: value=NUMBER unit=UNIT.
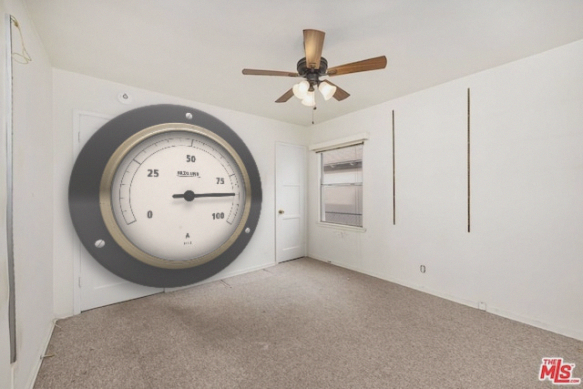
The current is value=85 unit=A
